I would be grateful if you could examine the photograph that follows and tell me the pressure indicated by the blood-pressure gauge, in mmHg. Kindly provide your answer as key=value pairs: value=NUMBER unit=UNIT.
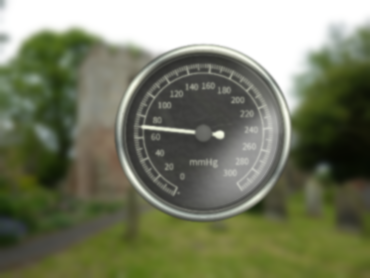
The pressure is value=70 unit=mmHg
